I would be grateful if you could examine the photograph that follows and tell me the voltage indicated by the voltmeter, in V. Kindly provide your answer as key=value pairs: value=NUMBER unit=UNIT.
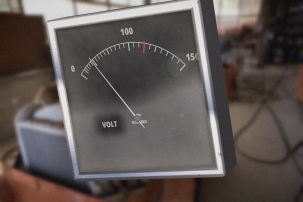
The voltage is value=50 unit=V
